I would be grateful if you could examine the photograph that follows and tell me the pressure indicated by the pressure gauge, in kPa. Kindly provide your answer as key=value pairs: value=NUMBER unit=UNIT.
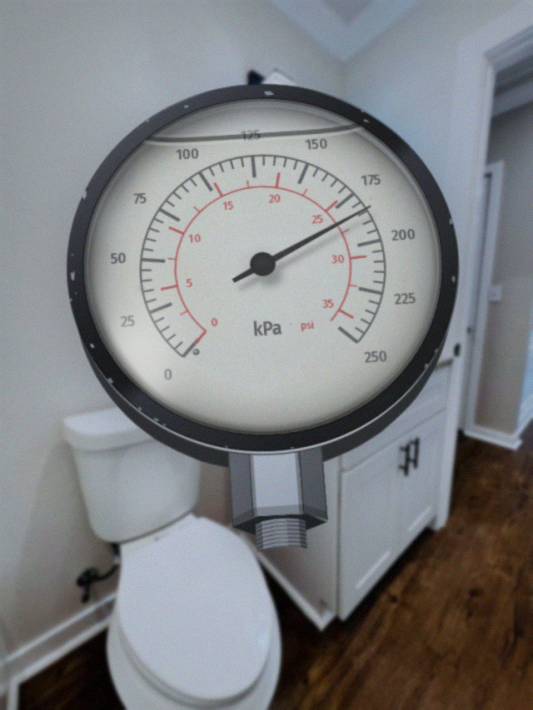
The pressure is value=185 unit=kPa
